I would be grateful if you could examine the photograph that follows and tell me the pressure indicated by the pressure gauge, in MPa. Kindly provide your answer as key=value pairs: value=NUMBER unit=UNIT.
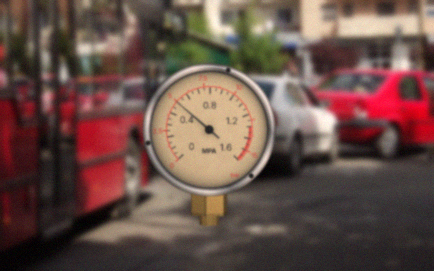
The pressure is value=0.5 unit=MPa
